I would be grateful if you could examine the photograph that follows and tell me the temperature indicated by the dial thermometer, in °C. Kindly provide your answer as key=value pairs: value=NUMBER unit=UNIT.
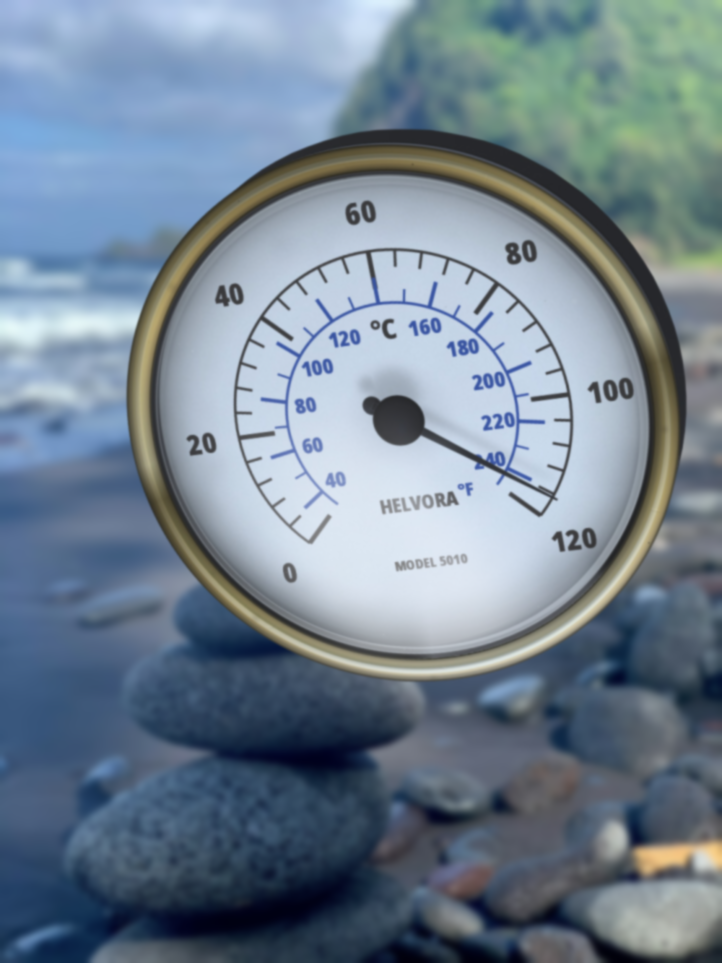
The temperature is value=116 unit=°C
